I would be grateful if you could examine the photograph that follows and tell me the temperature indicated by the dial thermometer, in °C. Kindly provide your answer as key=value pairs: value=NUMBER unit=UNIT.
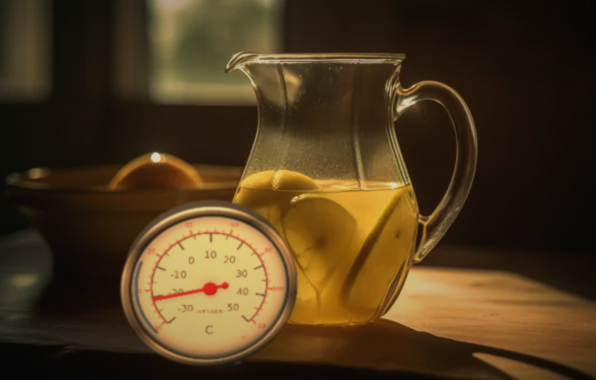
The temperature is value=-20 unit=°C
